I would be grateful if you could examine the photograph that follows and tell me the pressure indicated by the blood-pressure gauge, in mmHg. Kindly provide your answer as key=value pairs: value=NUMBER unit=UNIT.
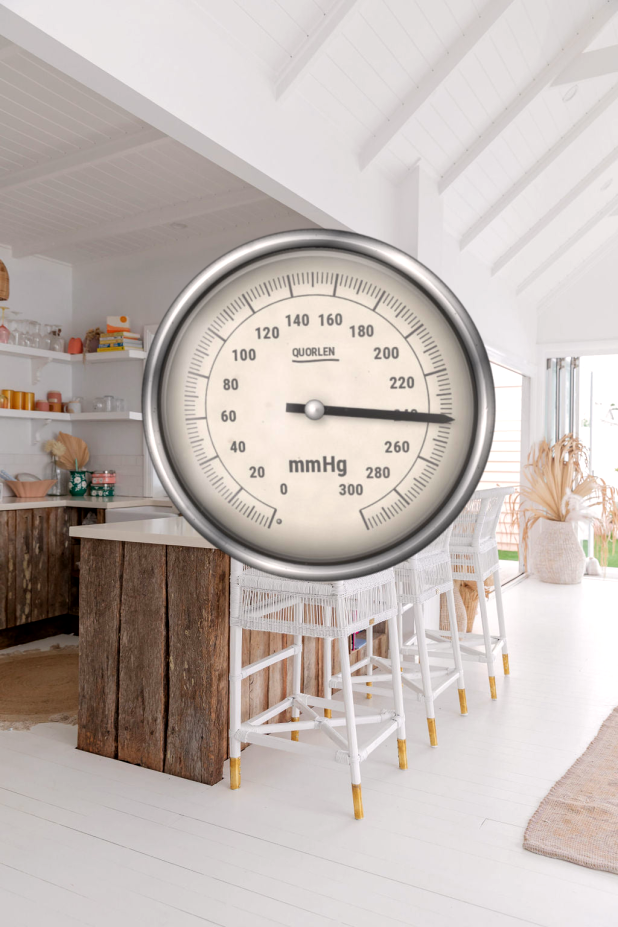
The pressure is value=240 unit=mmHg
